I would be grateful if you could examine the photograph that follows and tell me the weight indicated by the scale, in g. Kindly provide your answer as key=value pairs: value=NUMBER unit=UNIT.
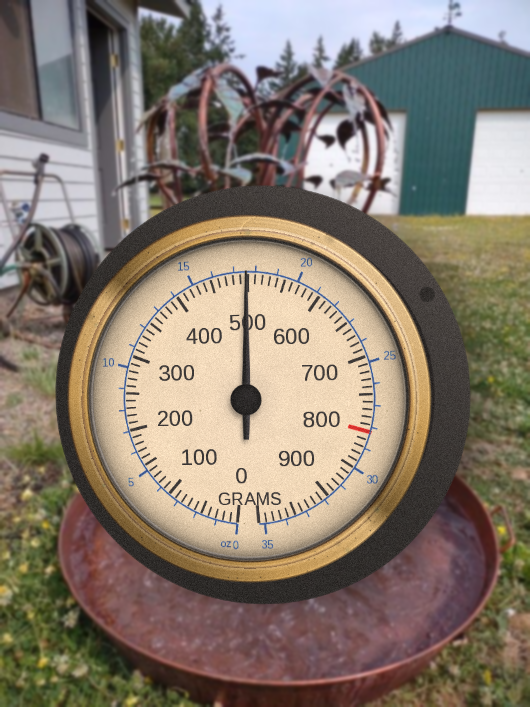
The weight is value=500 unit=g
